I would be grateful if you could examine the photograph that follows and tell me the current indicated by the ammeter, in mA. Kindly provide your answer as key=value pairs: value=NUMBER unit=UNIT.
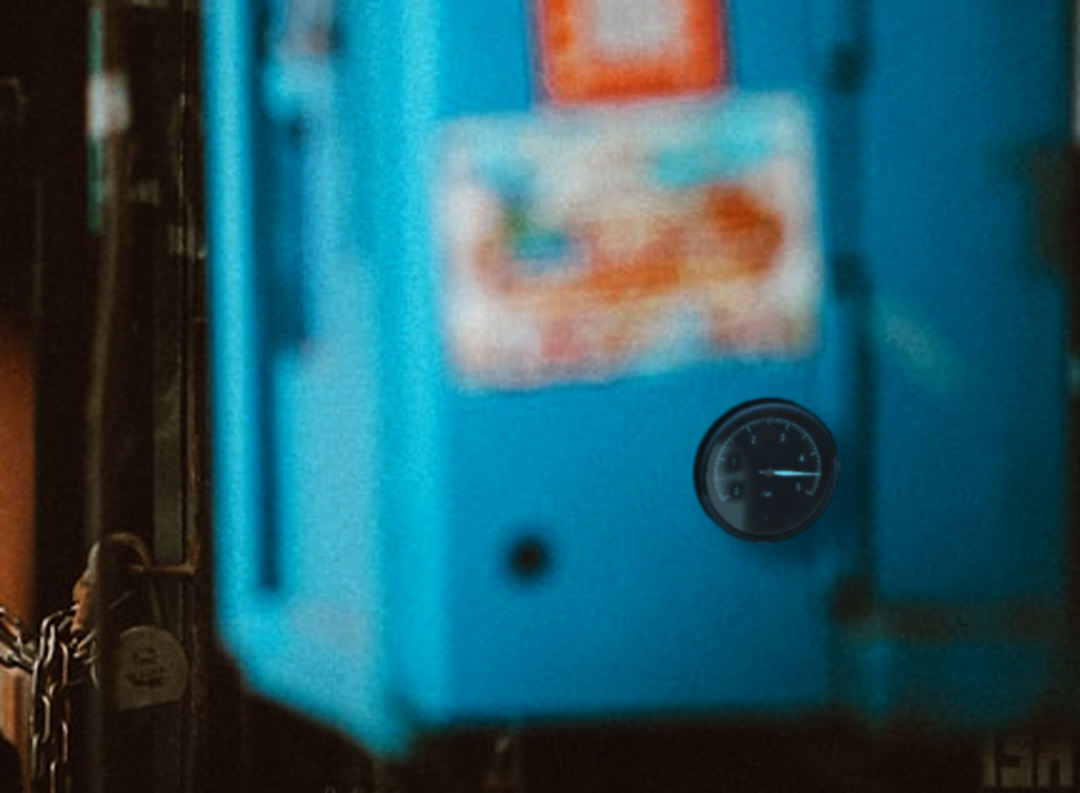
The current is value=4.5 unit=mA
